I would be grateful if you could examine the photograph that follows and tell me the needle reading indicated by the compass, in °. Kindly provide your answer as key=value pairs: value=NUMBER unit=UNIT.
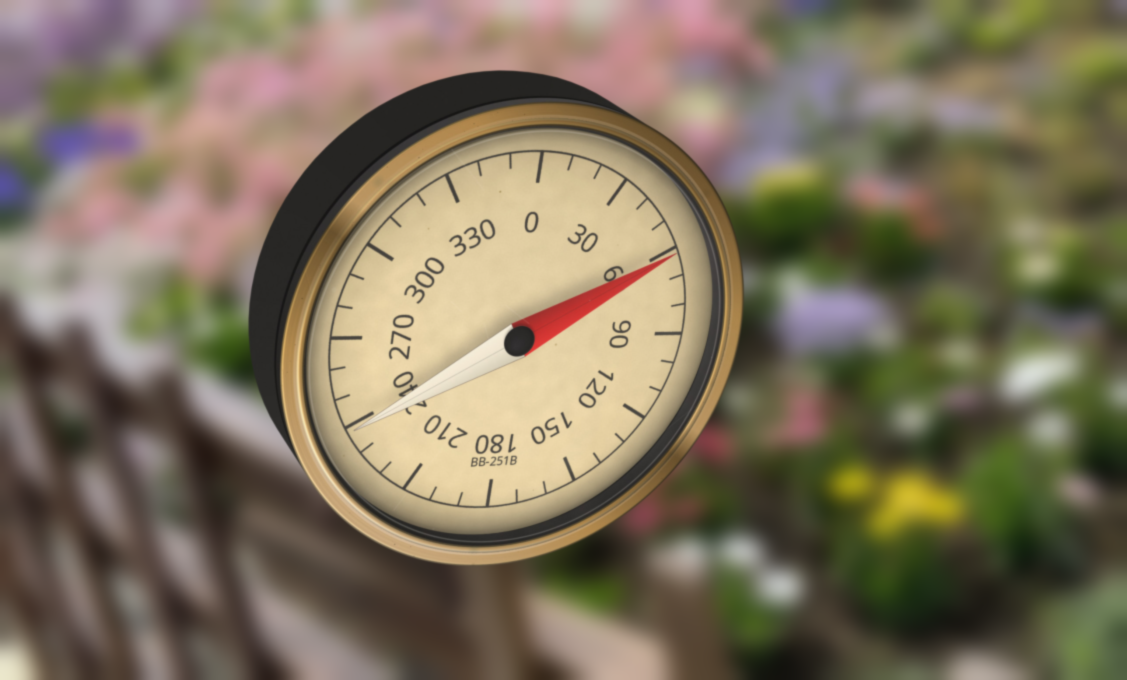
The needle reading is value=60 unit=°
